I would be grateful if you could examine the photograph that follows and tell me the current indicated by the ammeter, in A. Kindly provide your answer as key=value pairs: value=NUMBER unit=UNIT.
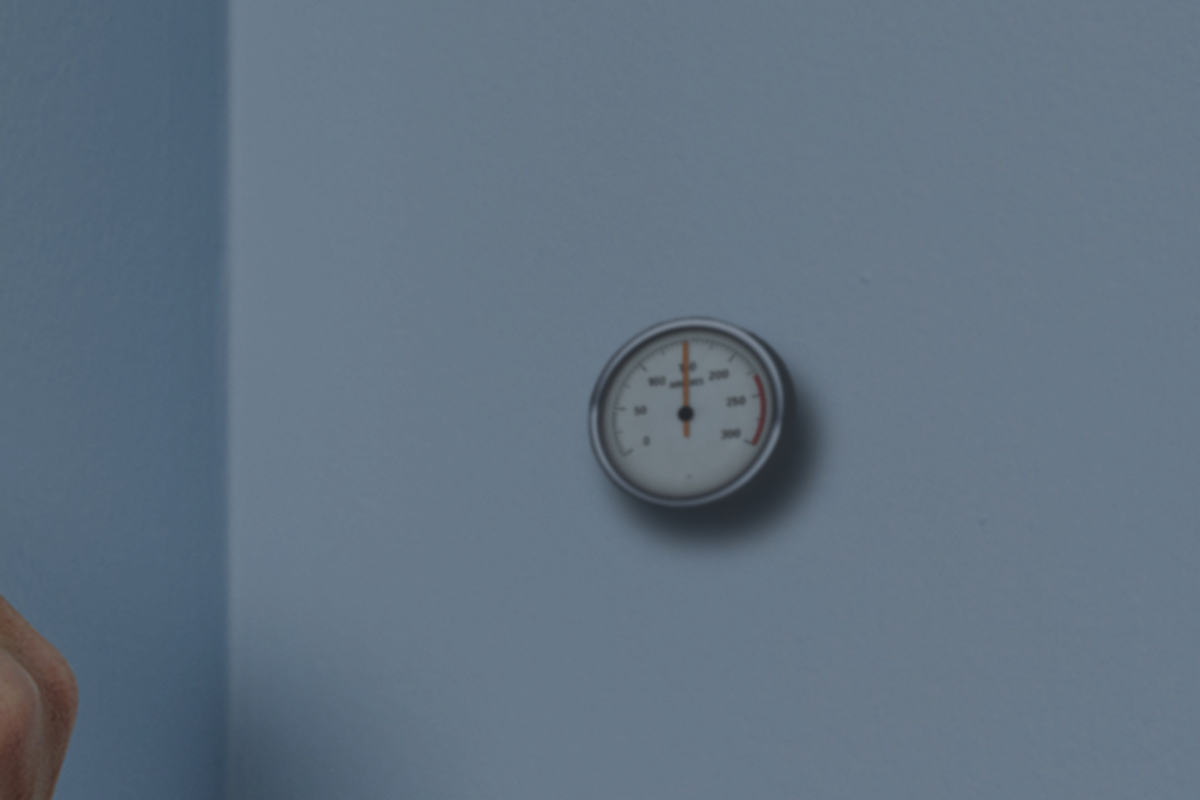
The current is value=150 unit=A
